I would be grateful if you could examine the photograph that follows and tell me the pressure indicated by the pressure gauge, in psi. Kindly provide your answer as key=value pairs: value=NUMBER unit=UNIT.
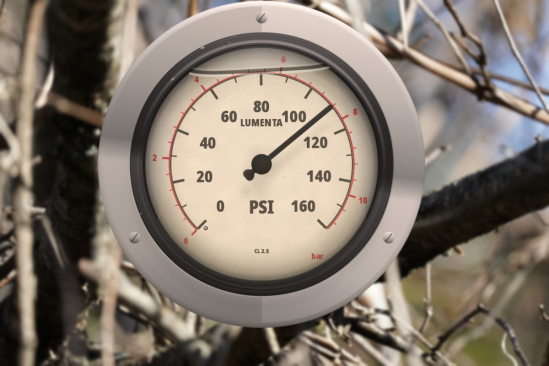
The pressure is value=110 unit=psi
